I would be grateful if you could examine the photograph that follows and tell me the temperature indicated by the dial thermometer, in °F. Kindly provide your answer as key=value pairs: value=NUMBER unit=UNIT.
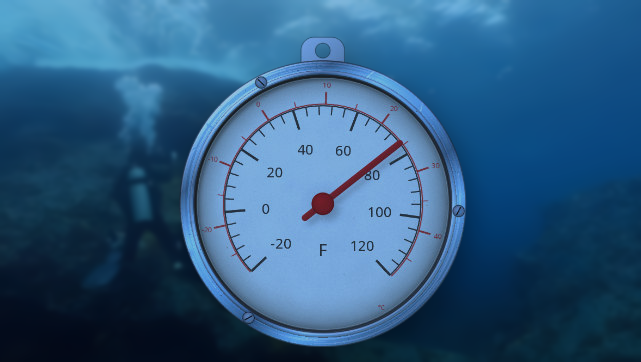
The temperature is value=76 unit=°F
